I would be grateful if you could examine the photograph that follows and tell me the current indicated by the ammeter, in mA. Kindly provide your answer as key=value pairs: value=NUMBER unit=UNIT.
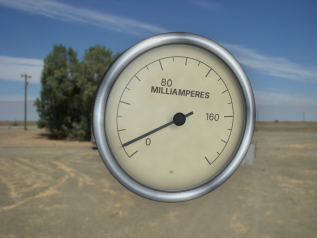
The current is value=10 unit=mA
